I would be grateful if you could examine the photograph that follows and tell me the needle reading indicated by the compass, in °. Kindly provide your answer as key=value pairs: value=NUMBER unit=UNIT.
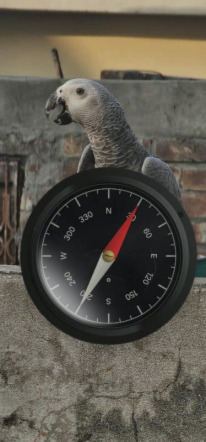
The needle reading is value=30 unit=°
